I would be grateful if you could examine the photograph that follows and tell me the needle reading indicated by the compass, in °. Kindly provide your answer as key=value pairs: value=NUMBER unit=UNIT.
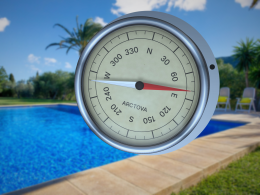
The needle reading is value=80 unit=°
